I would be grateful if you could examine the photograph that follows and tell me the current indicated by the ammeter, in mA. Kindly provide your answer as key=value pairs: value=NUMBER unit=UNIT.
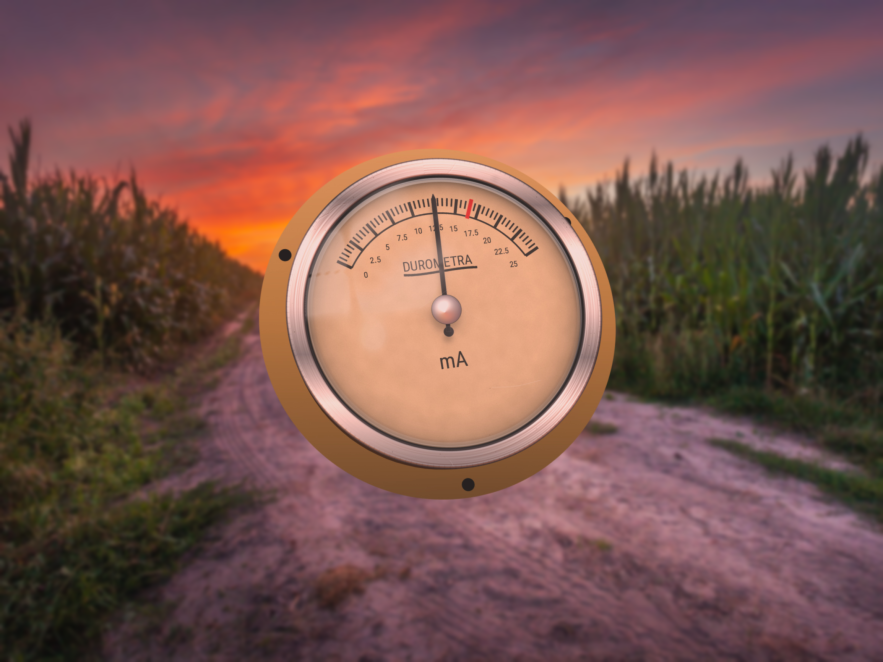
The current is value=12.5 unit=mA
